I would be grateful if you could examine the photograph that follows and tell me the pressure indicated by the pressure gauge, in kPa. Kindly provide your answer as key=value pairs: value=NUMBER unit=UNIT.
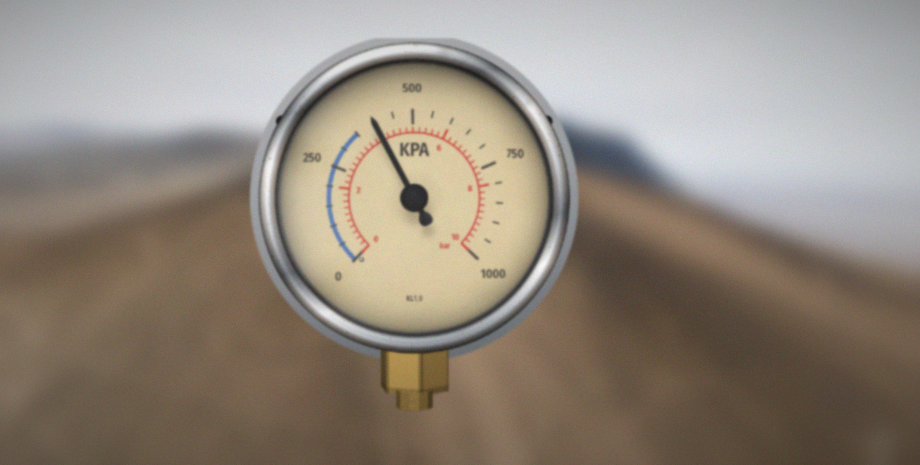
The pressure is value=400 unit=kPa
